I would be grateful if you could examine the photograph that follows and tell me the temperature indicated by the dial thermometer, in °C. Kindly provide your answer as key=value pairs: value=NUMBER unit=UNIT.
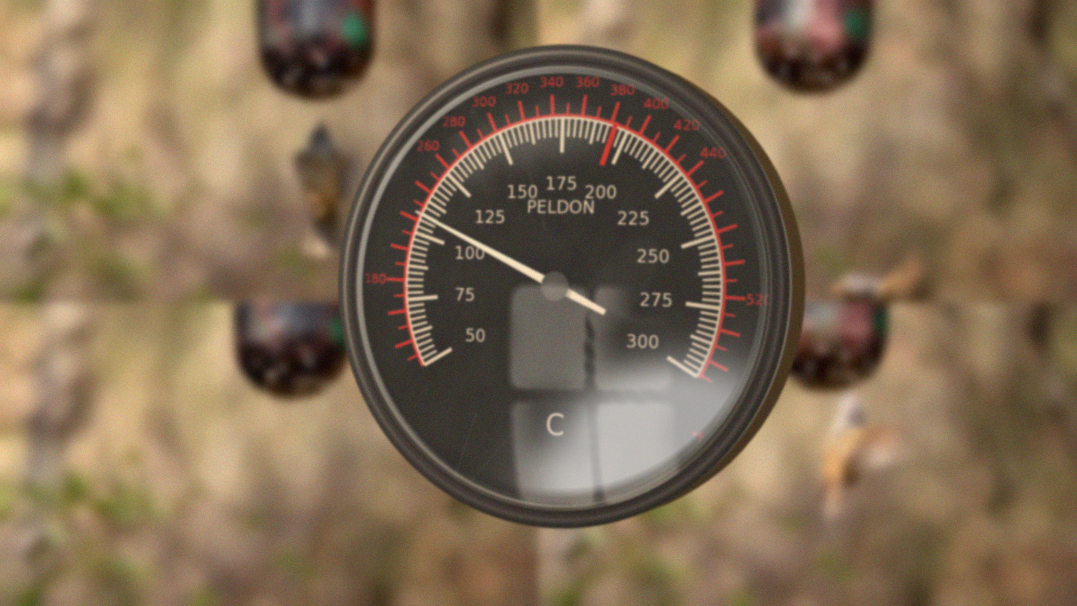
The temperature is value=107.5 unit=°C
